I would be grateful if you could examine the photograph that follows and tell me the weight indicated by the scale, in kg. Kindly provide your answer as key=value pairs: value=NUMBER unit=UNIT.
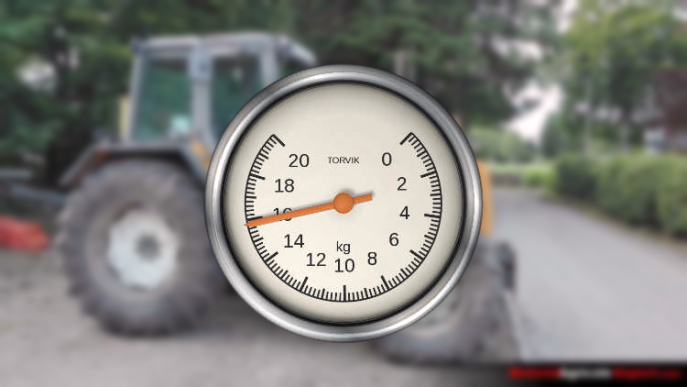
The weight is value=15.8 unit=kg
